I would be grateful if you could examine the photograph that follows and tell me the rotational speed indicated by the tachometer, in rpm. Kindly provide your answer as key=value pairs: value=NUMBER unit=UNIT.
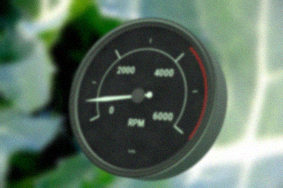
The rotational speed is value=500 unit=rpm
